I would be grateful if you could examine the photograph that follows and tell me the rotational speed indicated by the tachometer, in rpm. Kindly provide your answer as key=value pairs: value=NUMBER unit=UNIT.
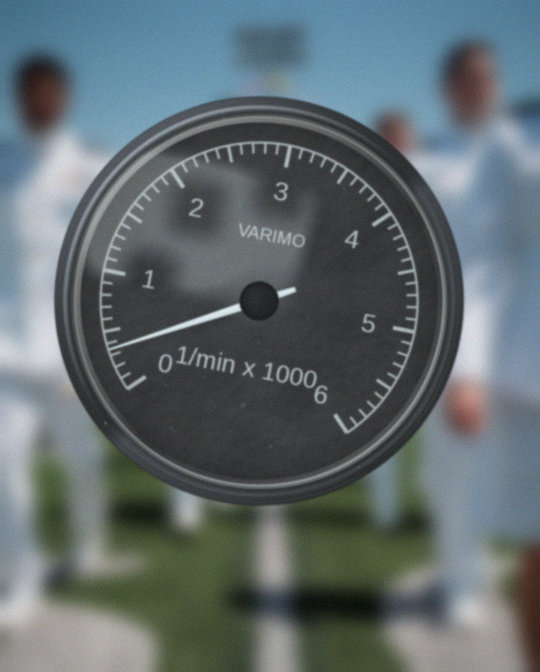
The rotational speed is value=350 unit=rpm
